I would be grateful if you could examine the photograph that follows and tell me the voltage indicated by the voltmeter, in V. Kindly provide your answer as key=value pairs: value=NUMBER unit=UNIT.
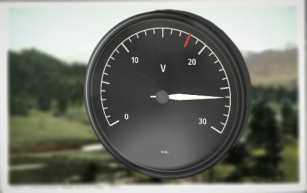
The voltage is value=26 unit=V
